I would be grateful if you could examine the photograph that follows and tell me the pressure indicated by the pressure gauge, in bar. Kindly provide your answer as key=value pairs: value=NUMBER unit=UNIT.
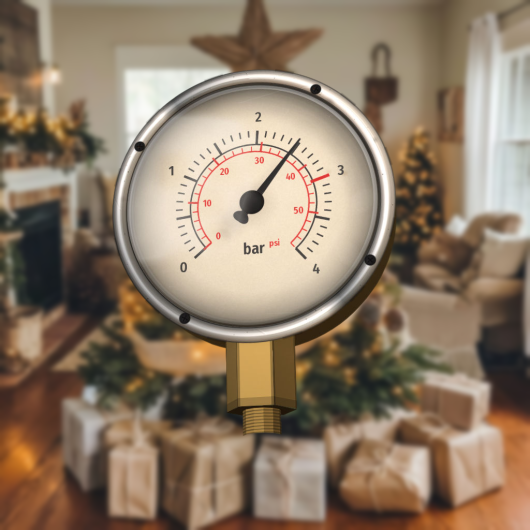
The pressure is value=2.5 unit=bar
